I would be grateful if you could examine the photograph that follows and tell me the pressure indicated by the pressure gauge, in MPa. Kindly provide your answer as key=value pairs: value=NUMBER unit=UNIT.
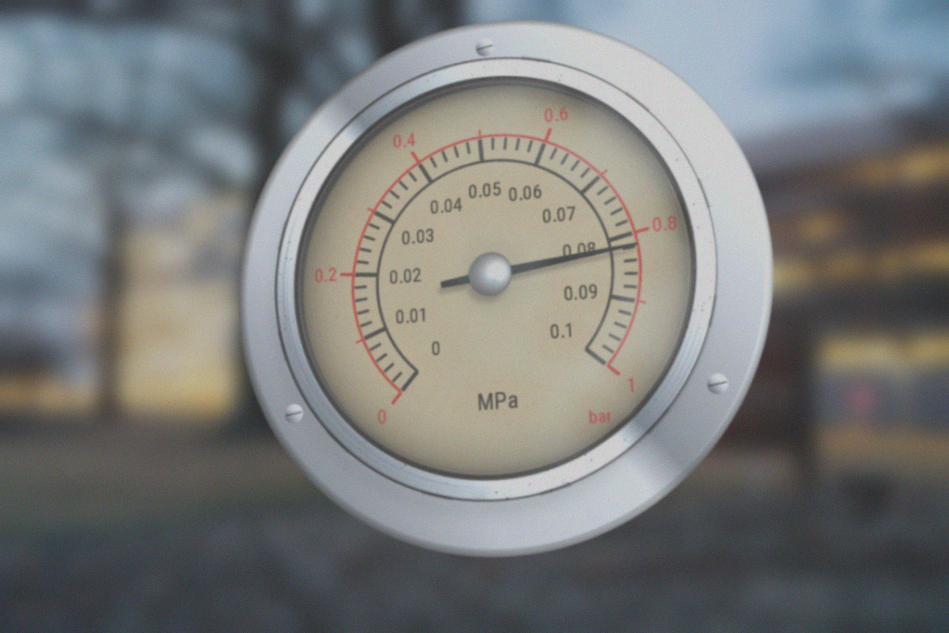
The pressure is value=0.082 unit=MPa
